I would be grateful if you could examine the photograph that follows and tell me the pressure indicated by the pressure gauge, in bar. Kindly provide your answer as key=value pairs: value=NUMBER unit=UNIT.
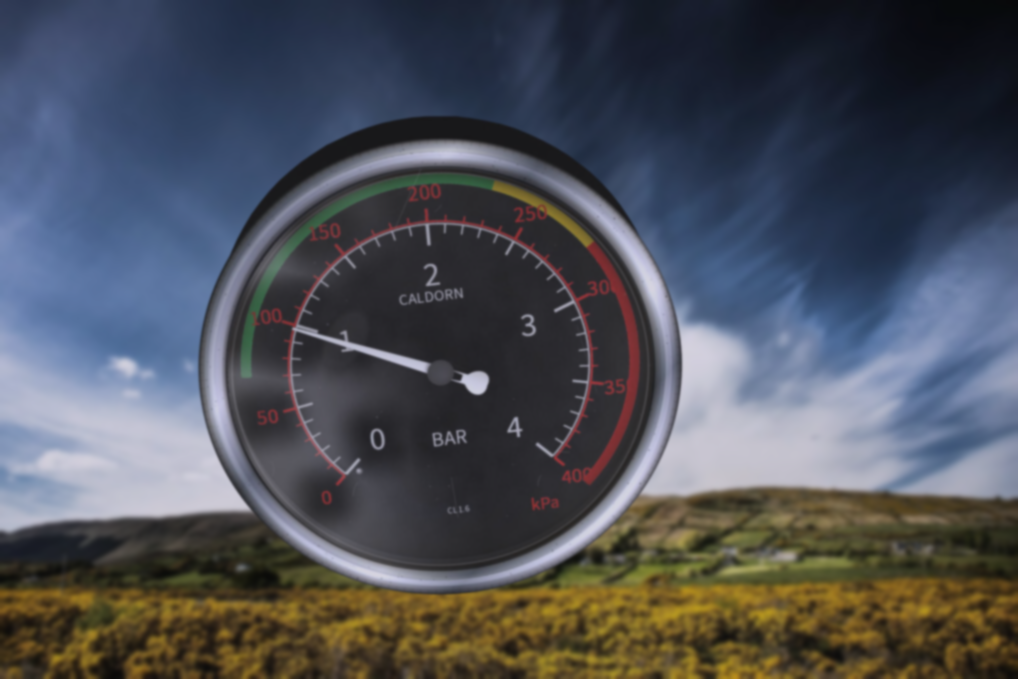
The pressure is value=1 unit=bar
